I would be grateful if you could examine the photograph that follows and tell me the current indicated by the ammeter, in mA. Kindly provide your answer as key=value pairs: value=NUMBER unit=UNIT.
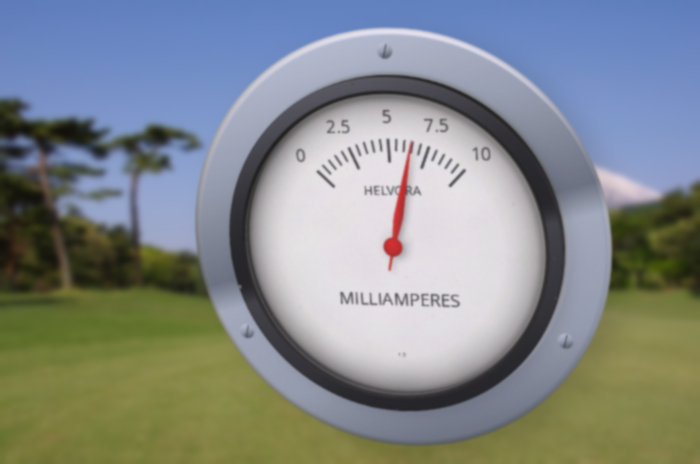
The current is value=6.5 unit=mA
